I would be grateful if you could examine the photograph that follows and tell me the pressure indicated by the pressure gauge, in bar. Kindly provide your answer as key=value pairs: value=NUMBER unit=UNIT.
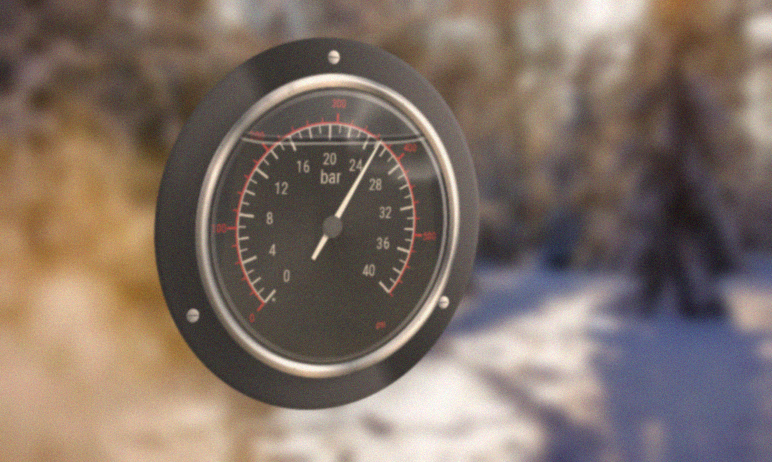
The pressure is value=25 unit=bar
